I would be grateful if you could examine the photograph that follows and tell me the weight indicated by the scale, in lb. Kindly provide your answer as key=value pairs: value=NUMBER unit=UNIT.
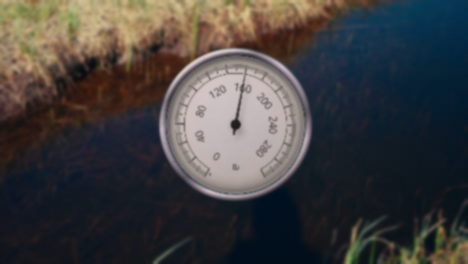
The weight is value=160 unit=lb
